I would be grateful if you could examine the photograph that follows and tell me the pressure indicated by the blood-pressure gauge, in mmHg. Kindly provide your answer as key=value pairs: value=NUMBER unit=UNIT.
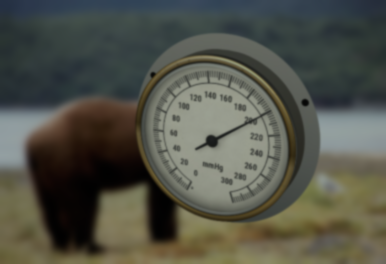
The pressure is value=200 unit=mmHg
